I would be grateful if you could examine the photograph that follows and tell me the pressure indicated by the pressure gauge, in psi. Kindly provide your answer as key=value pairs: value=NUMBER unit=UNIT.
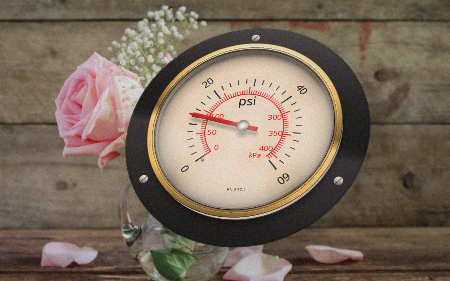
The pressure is value=12 unit=psi
